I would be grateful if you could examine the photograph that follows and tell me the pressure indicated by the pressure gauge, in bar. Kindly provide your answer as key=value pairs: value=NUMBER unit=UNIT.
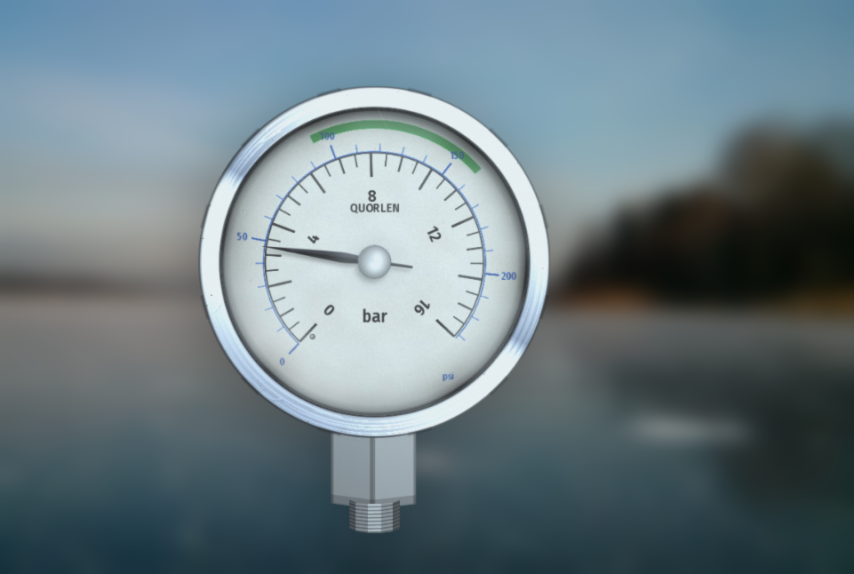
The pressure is value=3.25 unit=bar
